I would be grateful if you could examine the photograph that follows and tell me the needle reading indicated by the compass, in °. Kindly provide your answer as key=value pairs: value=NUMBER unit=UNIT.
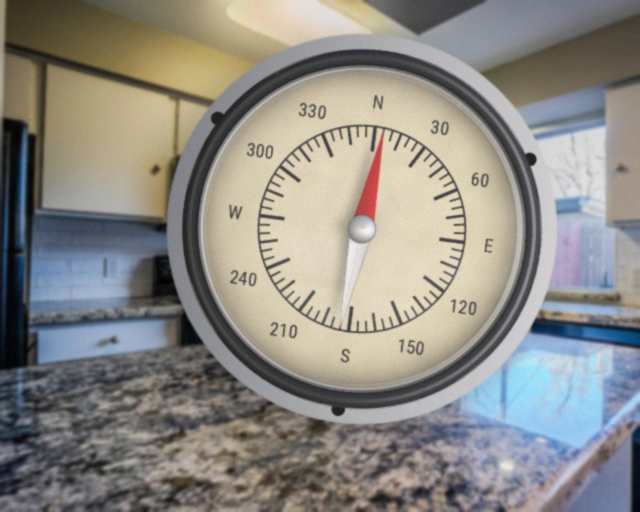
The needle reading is value=5 unit=°
